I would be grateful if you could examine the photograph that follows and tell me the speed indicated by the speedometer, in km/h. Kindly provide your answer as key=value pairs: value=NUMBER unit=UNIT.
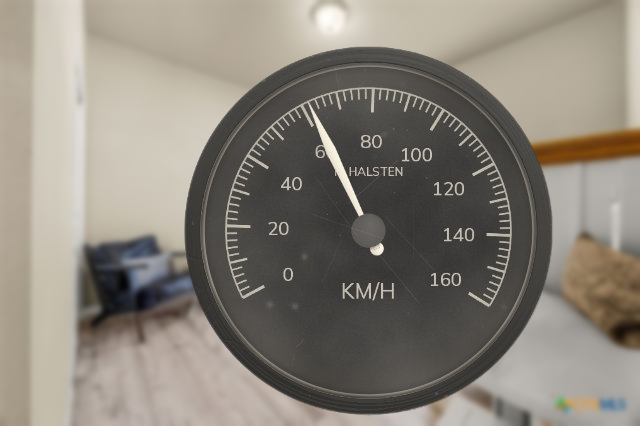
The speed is value=62 unit=km/h
